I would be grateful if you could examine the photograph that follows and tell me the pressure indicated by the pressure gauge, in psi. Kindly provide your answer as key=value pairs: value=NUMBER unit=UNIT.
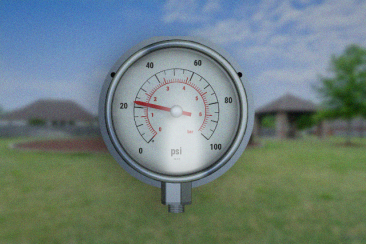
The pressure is value=22.5 unit=psi
